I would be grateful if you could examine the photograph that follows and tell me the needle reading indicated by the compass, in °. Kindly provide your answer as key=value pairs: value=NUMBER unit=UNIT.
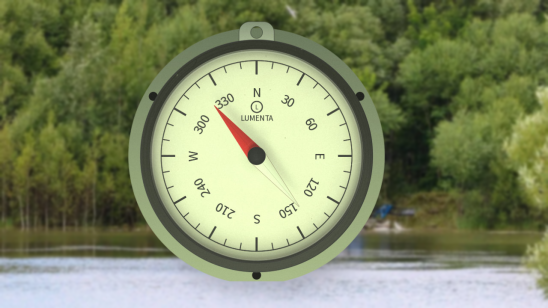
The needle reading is value=320 unit=°
